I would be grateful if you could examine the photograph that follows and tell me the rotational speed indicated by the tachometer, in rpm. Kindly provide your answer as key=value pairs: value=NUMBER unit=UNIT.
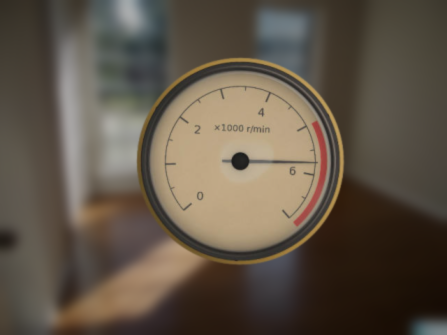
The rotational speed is value=5750 unit=rpm
